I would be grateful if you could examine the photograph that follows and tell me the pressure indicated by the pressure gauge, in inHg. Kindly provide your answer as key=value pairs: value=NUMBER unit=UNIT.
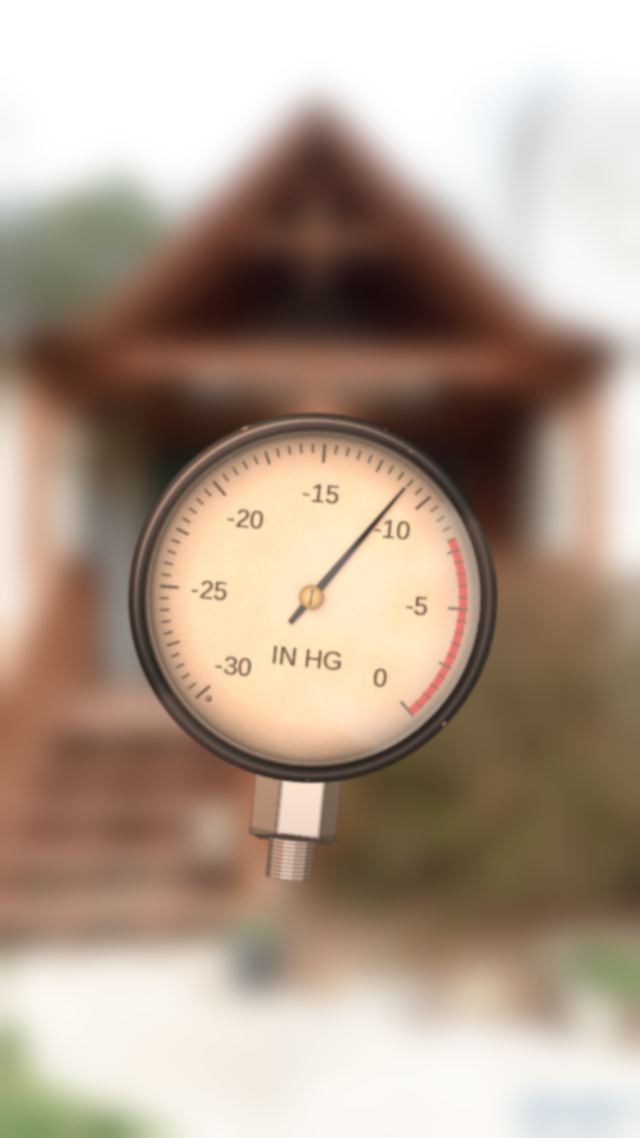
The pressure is value=-11 unit=inHg
